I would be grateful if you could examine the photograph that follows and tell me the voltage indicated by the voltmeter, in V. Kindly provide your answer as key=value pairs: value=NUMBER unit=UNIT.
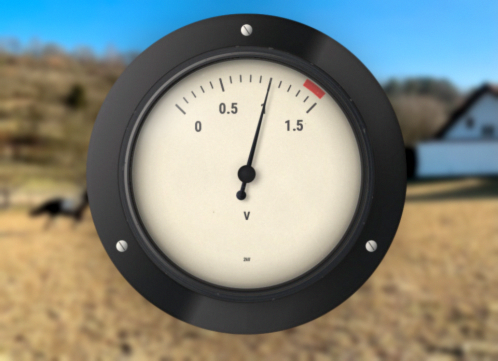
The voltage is value=1 unit=V
